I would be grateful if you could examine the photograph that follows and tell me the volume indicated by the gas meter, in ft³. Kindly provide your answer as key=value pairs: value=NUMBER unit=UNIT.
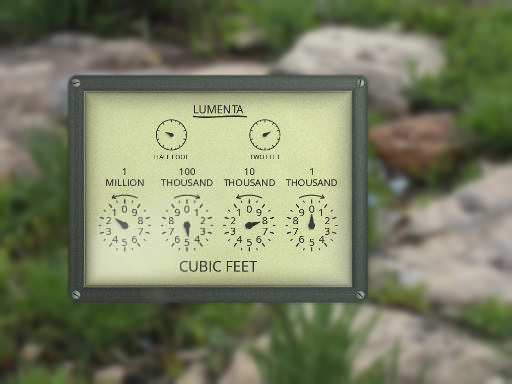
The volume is value=148000 unit=ft³
